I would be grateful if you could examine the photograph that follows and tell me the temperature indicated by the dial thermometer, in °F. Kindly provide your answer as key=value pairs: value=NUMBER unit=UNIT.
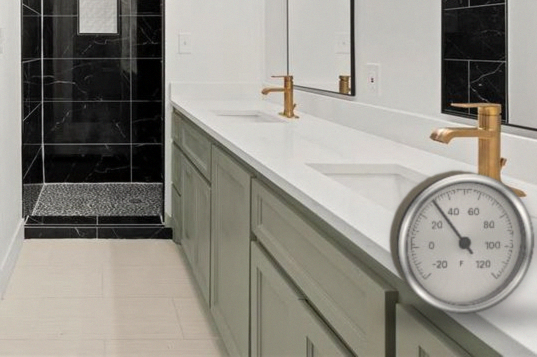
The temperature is value=30 unit=°F
